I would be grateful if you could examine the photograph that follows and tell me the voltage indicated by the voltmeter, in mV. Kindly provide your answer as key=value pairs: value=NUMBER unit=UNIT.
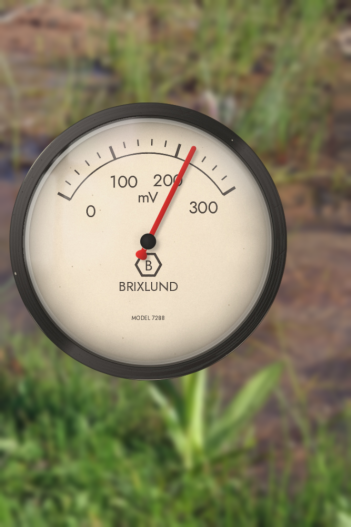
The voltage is value=220 unit=mV
